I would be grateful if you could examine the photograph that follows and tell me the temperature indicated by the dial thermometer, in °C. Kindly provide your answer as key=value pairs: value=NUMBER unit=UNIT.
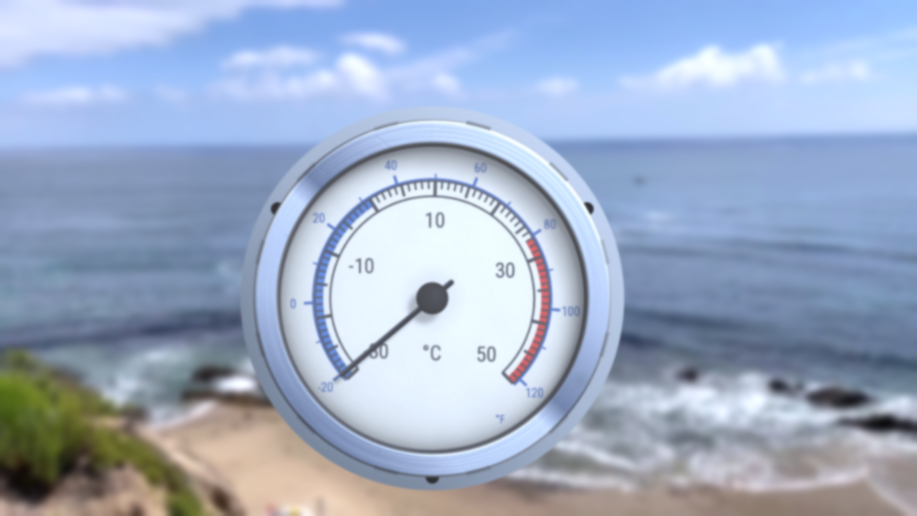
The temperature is value=-29 unit=°C
